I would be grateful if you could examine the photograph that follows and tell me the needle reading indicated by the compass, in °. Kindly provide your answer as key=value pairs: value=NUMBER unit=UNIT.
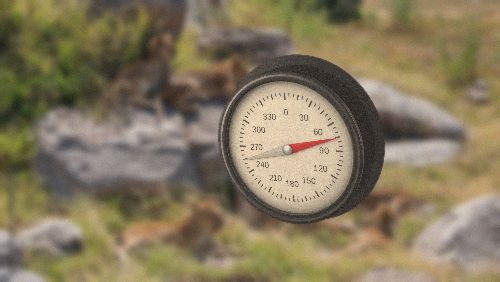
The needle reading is value=75 unit=°
